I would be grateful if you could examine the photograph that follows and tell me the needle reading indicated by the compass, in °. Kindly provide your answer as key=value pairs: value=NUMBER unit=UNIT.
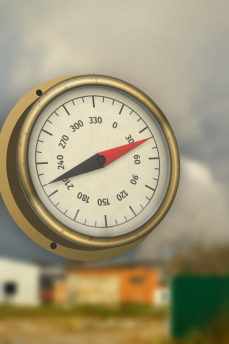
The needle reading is value=40 unit=°
